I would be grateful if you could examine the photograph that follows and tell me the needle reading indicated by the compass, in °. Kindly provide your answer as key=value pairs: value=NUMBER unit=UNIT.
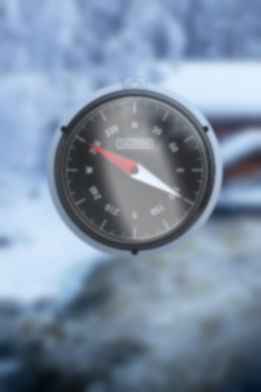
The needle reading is value=300 unit=°
